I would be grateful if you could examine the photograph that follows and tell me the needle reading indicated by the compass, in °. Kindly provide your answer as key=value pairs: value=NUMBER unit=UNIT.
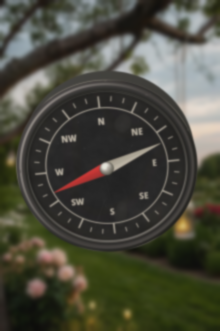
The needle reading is value=250 unit=°
